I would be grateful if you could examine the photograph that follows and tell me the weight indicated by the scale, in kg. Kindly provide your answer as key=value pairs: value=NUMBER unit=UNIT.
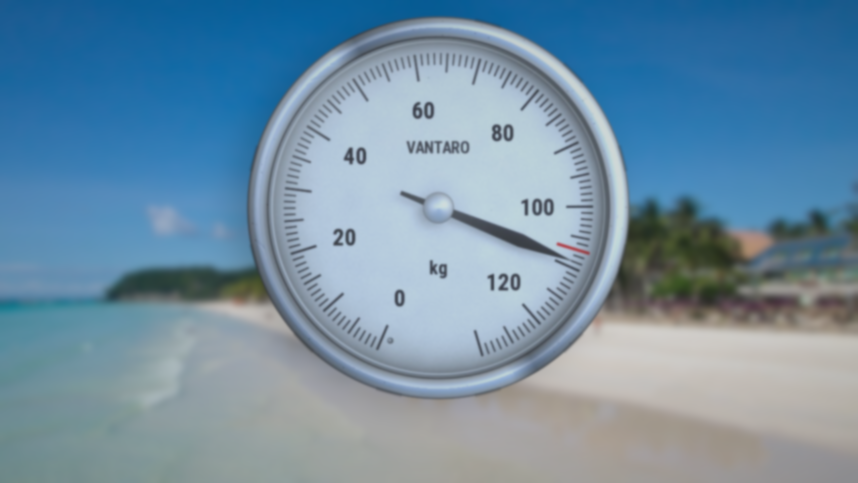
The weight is value=109 unit=kg
